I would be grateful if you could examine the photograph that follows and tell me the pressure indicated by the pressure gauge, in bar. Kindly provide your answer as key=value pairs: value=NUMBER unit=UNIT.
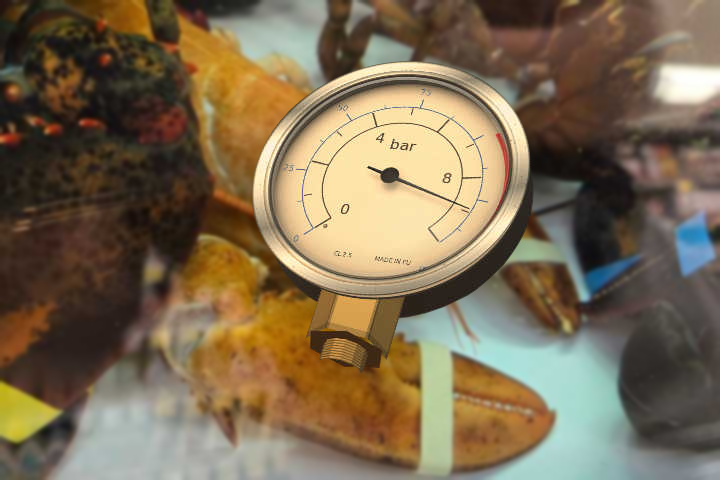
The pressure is value=9 unit=bar
